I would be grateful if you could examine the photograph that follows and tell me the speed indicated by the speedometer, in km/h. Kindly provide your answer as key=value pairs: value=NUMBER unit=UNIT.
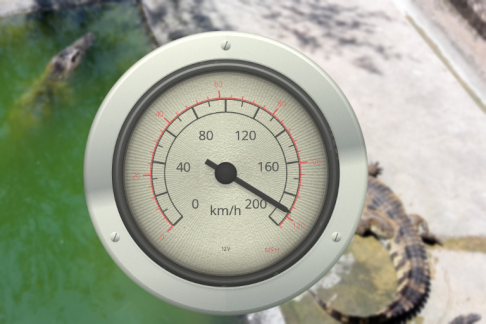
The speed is value=190 unit=km/h
